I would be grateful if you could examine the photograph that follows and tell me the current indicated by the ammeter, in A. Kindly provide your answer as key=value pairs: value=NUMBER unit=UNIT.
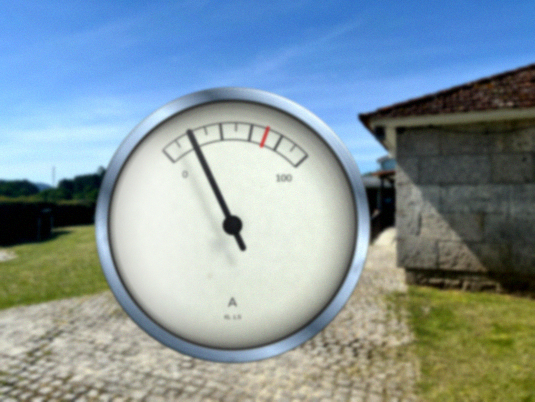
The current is value=20 unit=A
